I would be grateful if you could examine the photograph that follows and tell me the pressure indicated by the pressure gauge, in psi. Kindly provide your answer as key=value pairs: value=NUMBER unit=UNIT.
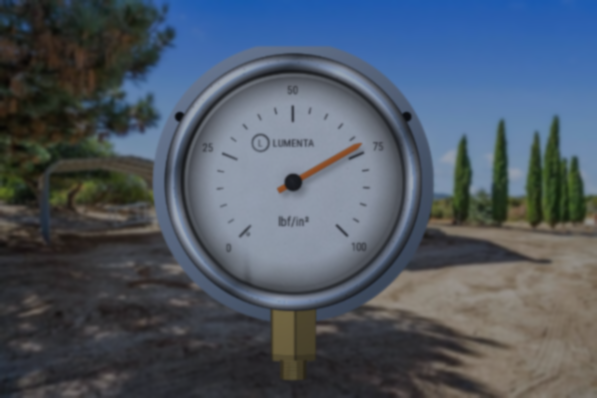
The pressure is value=72.5 unit=psi
